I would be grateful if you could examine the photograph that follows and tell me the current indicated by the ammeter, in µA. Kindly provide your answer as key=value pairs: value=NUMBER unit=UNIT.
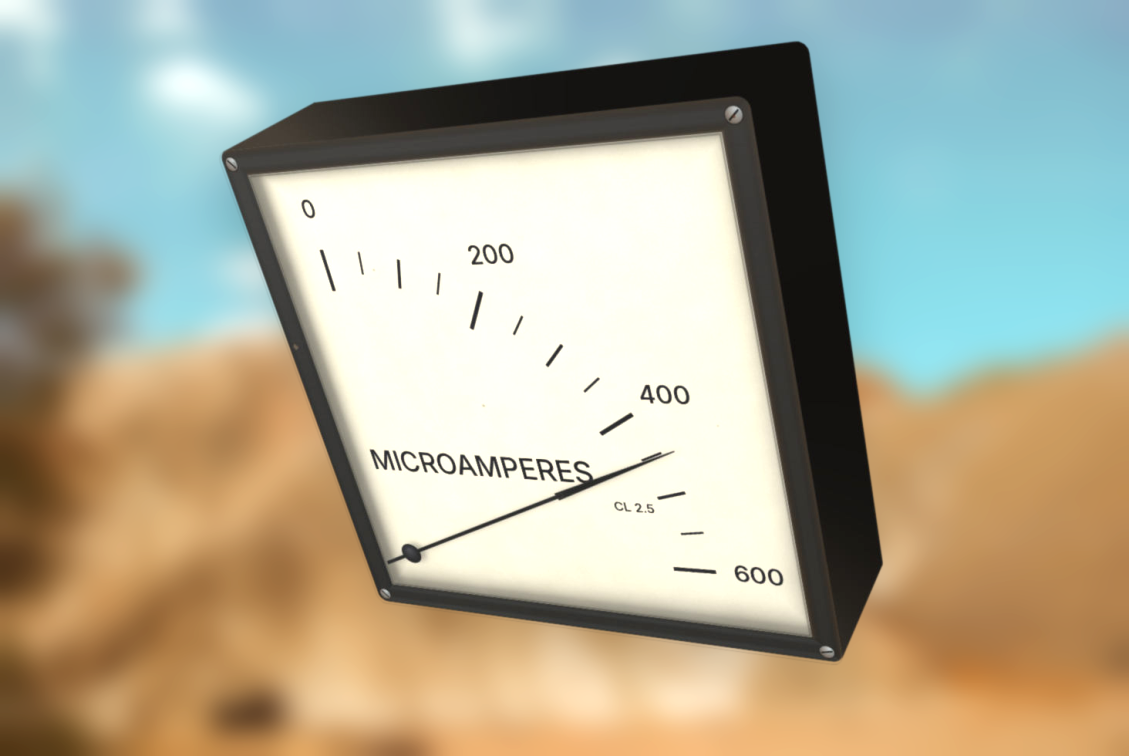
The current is value=450 unit=µA
